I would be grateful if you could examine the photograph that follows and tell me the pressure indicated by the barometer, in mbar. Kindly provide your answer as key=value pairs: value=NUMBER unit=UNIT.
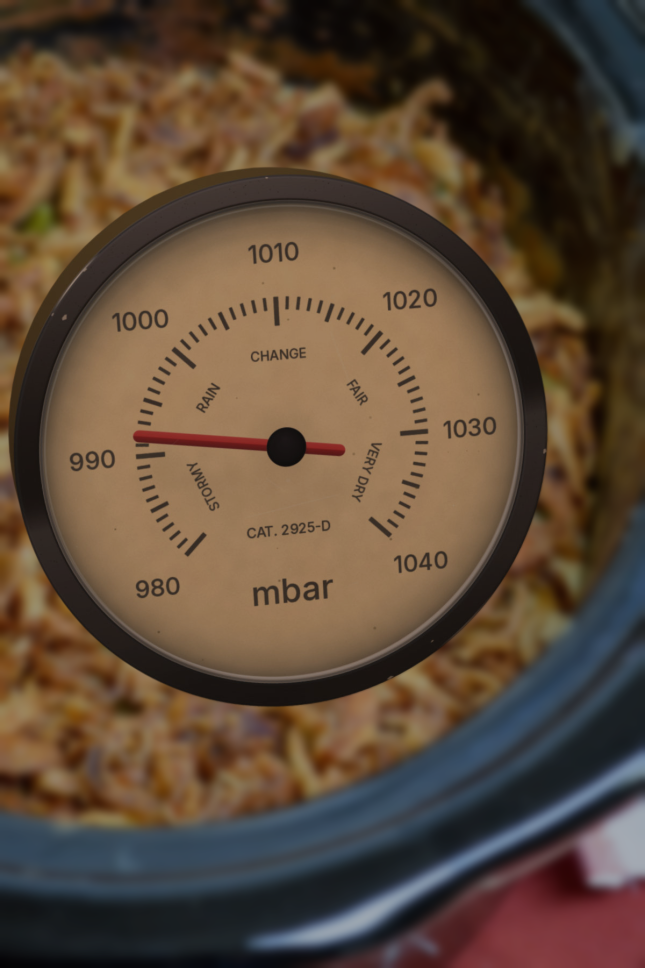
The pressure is value=992 unit=mbar
